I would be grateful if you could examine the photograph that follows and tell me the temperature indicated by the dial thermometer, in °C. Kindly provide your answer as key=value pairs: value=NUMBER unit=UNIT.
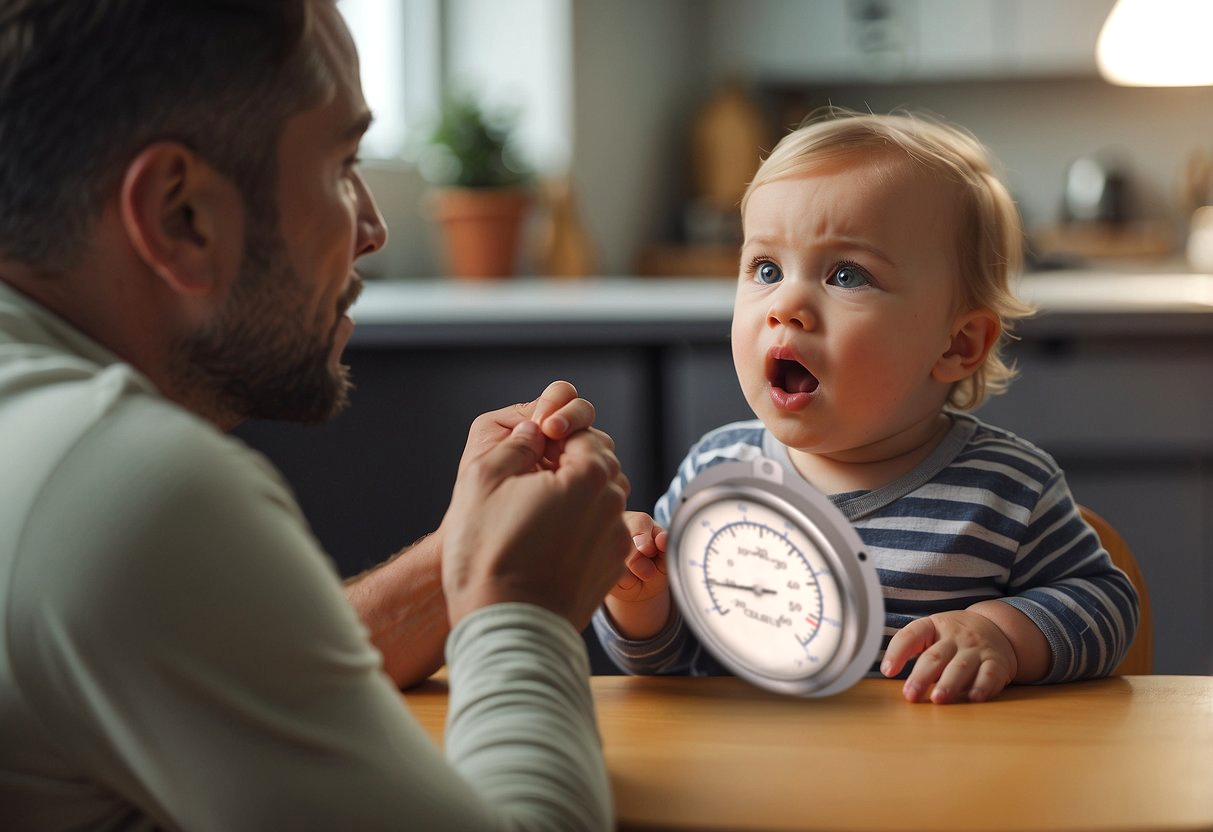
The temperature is value=-10 unit=°C
